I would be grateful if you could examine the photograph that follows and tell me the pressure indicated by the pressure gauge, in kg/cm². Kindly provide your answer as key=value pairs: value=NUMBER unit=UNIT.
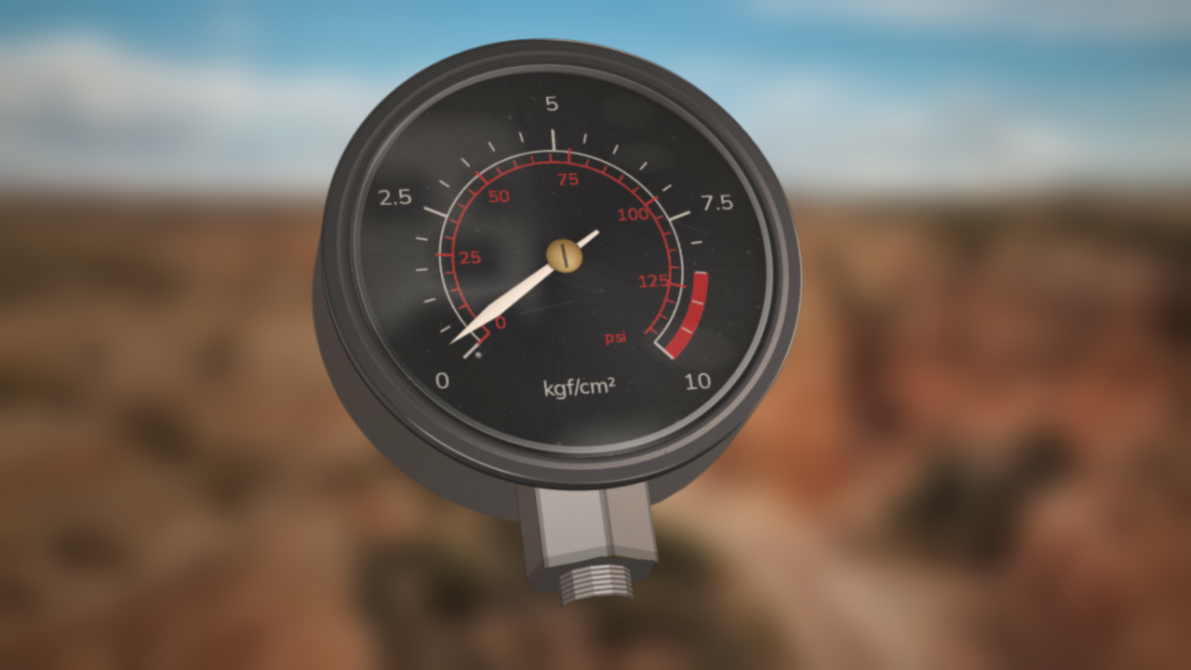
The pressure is value=0.25 unit=kg/cm²
